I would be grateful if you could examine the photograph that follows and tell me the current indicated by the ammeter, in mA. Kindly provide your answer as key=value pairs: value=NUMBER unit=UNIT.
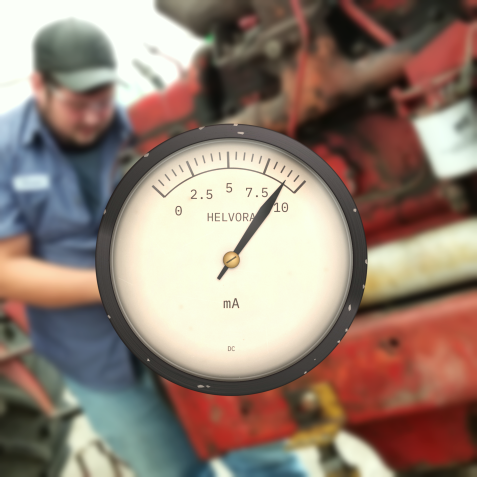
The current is value=9 unit=mA
